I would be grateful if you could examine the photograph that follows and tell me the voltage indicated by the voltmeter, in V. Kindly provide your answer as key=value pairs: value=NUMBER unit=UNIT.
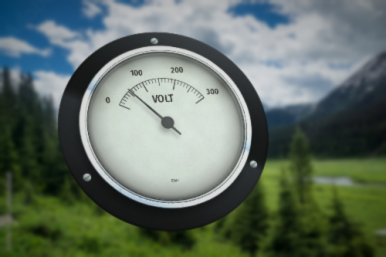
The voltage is value=50 unit=V
